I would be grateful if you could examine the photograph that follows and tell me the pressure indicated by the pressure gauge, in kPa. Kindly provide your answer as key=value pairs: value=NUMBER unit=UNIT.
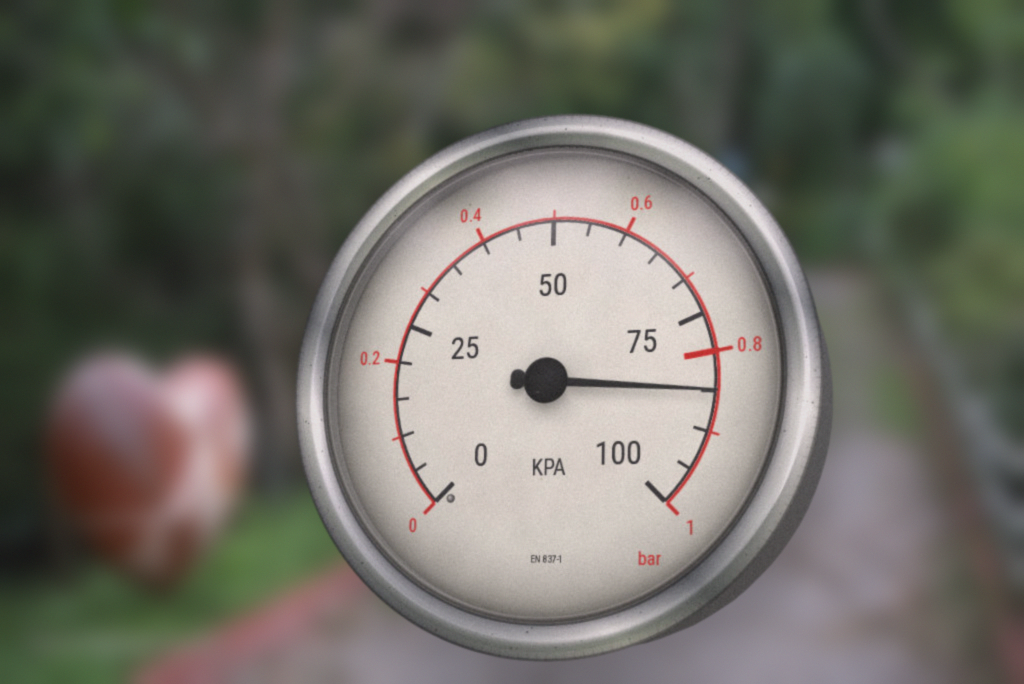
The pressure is value=85 unit=kPa
